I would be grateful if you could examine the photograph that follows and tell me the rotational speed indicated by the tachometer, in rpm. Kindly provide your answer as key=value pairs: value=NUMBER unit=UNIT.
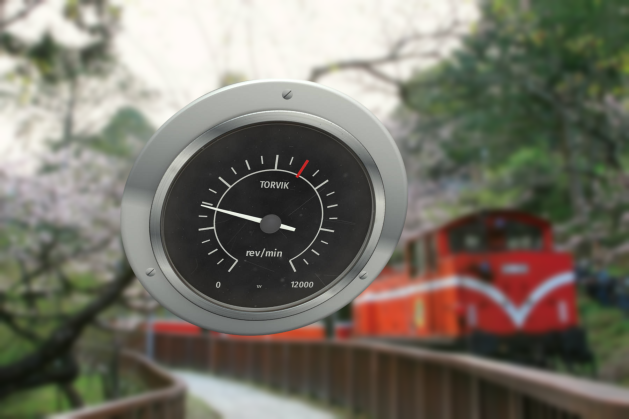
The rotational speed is value=3000 unit=rpm
